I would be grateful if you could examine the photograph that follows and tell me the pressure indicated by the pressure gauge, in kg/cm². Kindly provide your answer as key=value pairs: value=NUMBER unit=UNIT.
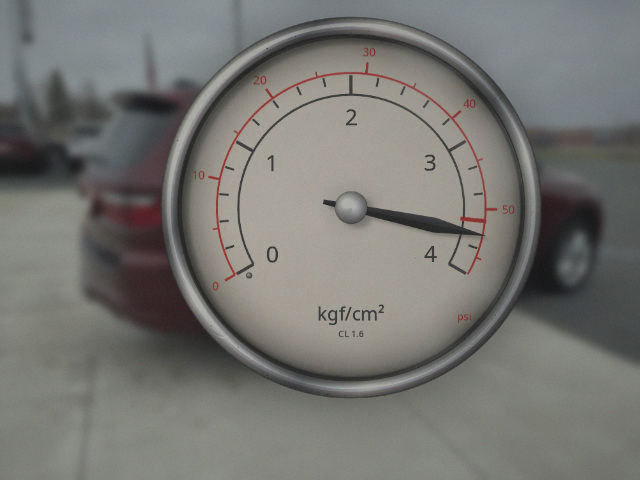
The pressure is value=3.7 unit=kg/cm²
